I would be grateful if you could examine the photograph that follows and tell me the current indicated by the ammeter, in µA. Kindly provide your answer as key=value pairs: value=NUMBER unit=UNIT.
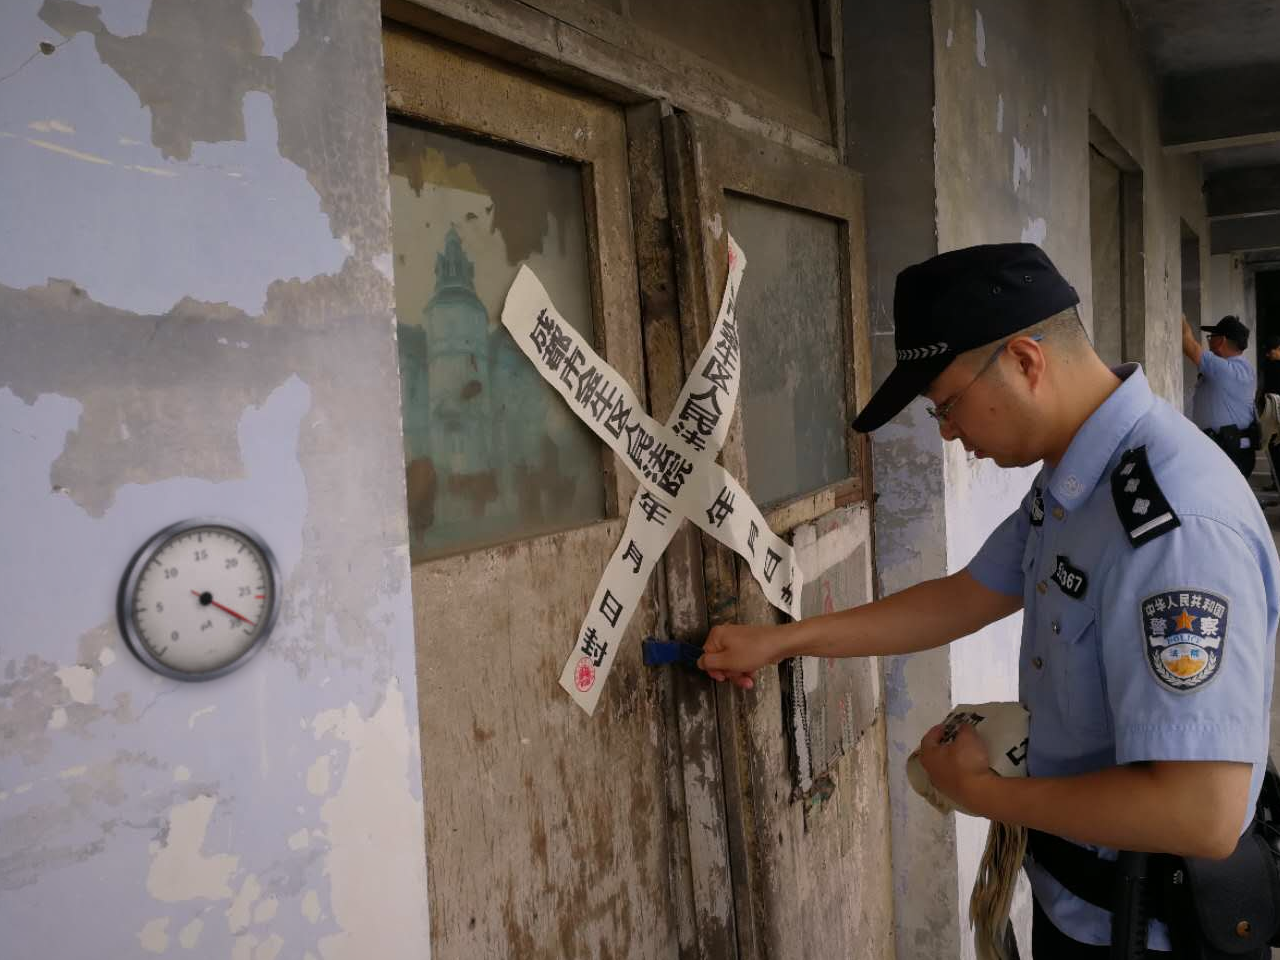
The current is value=29 unit=µA
